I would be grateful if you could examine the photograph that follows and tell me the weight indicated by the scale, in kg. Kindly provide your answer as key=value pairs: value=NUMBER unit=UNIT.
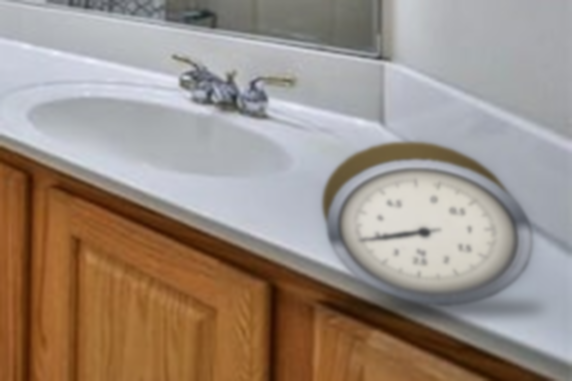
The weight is value=3.5 unit=kg
